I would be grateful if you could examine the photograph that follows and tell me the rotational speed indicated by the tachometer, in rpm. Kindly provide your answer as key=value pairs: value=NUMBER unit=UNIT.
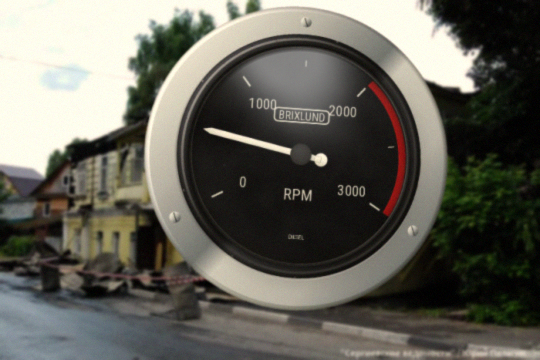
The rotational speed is value=500 unit=rpm
